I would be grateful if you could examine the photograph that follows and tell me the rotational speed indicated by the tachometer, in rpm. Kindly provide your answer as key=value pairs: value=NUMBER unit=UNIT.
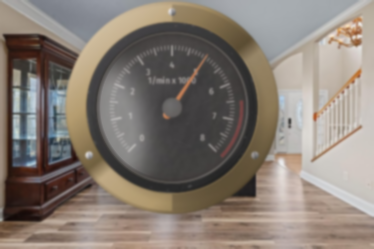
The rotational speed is value=5000 unit=rpm
